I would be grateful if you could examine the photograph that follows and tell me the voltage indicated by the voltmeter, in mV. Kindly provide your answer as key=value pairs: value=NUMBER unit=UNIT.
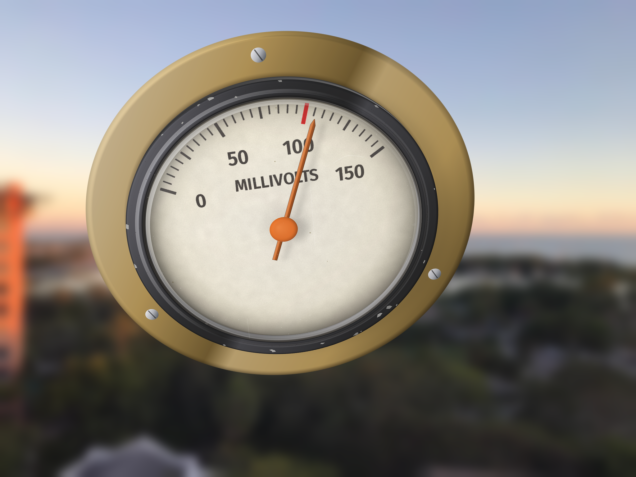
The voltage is value=105 unit=mV
